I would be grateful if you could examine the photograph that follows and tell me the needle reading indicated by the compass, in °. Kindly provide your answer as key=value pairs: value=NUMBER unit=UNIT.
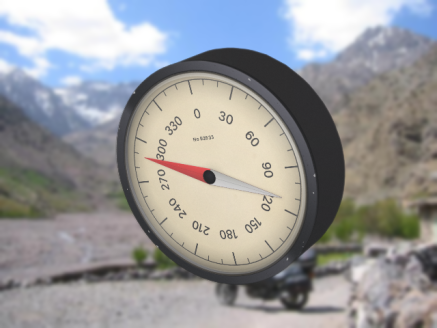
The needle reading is value=290 unit=°
